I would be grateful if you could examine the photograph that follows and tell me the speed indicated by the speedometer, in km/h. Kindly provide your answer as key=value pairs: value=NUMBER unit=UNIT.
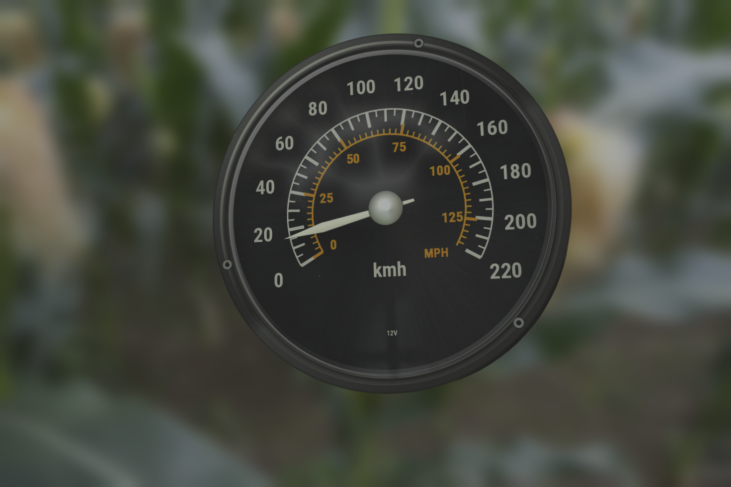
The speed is value=15 unit=km/h
